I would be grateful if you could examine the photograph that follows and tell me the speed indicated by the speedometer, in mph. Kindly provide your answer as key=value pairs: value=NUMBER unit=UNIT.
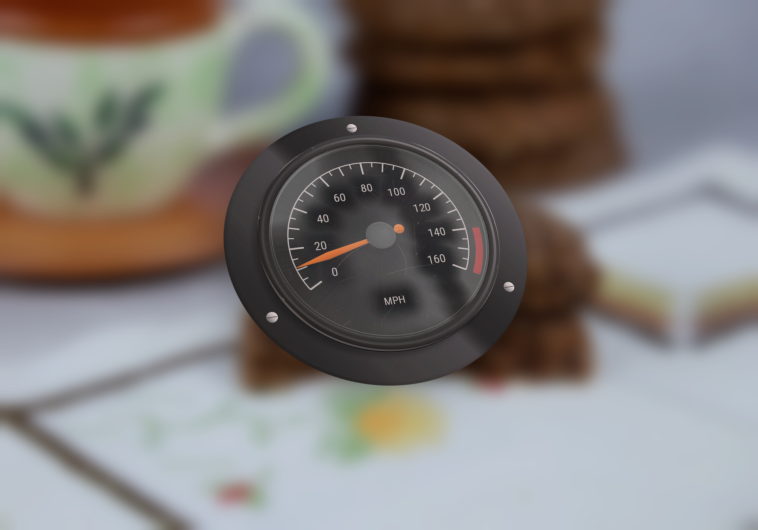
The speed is value=10 unit=mph
